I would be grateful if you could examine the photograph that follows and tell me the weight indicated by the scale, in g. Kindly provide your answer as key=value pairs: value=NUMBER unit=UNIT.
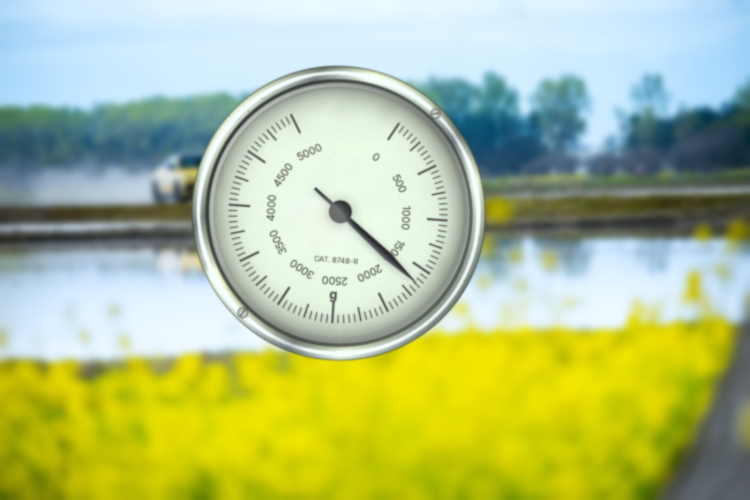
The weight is value=1650 unit=g
